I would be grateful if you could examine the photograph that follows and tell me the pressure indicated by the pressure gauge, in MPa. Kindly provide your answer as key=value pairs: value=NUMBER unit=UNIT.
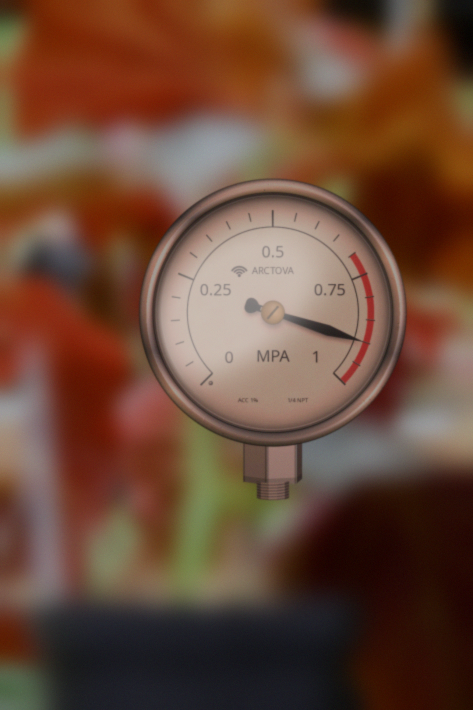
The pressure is value=0.9 unit=MPa
